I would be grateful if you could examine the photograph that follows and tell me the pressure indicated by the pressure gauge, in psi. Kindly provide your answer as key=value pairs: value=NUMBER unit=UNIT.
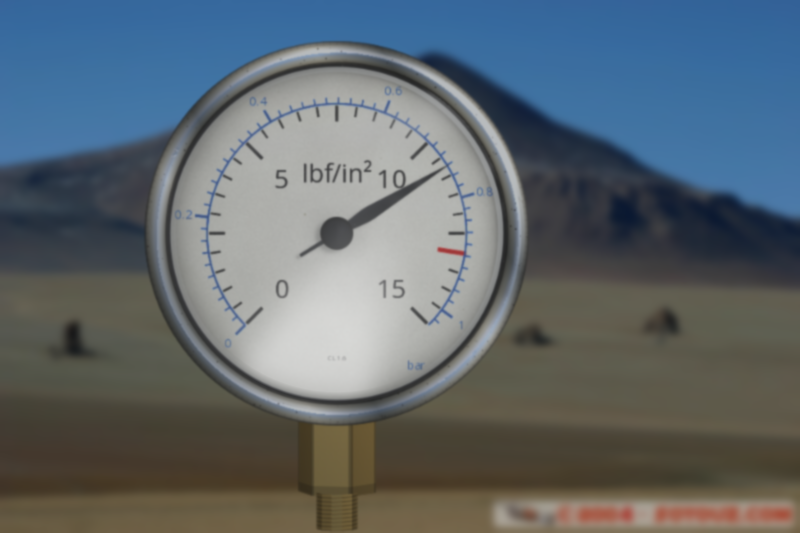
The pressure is value=10.75 unit=psi
